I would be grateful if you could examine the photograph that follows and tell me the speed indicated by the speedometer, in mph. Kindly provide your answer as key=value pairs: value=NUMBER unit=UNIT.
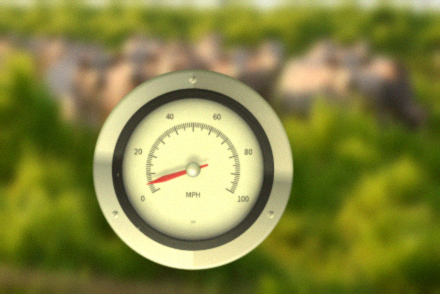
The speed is value=5 unit=mph
